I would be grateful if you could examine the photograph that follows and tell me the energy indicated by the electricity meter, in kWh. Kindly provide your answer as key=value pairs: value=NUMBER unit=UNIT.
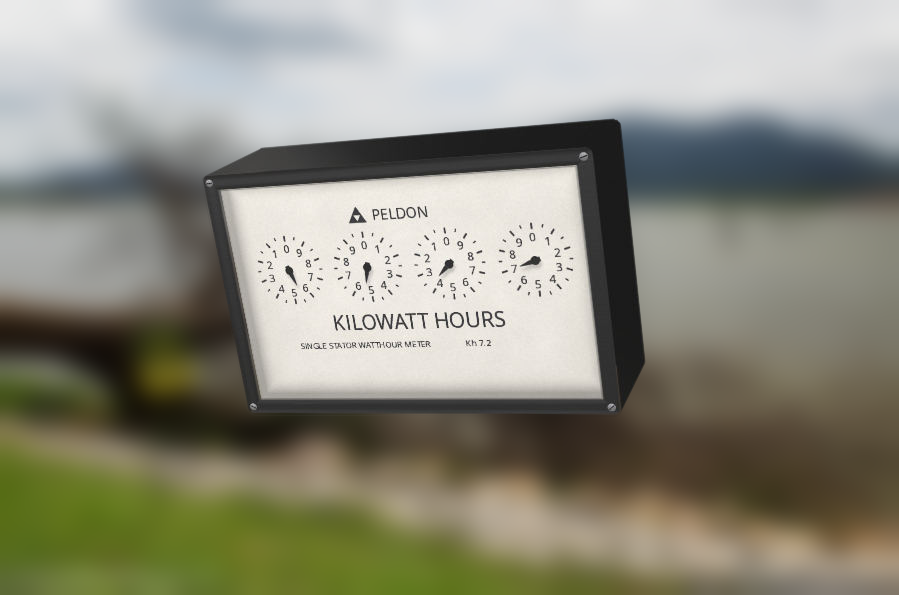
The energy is value=5537 unit=kWh
